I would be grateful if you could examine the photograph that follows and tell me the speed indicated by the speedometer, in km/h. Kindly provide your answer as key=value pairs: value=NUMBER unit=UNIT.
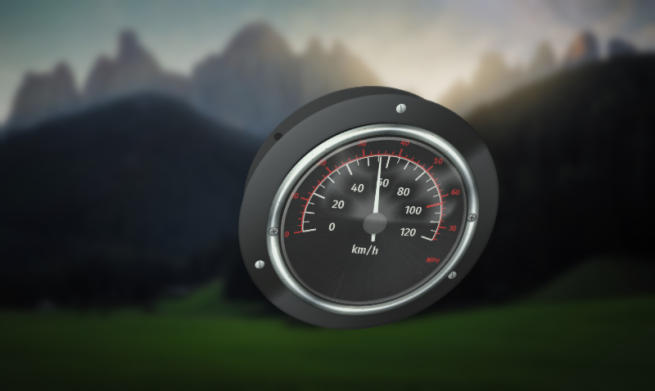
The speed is value=55 unit=km/h
